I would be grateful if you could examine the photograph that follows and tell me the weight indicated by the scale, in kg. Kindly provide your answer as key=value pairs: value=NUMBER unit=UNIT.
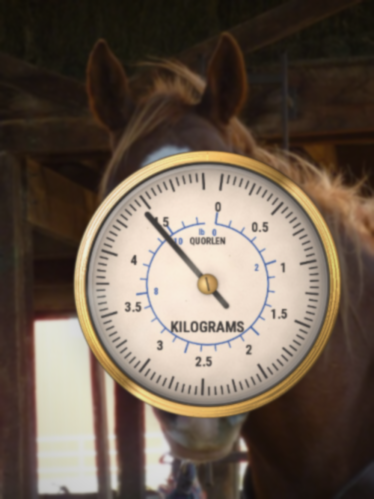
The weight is value=4.45 unit=kg
